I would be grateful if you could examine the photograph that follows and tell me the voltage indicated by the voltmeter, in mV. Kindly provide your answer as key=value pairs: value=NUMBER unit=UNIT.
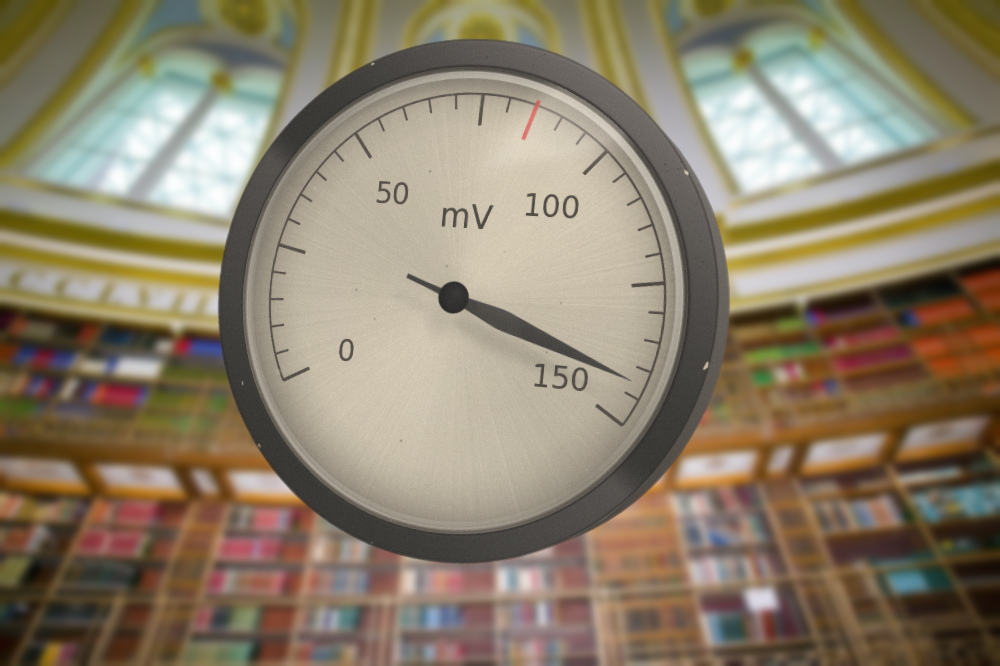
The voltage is value=142.5 unit=mV
